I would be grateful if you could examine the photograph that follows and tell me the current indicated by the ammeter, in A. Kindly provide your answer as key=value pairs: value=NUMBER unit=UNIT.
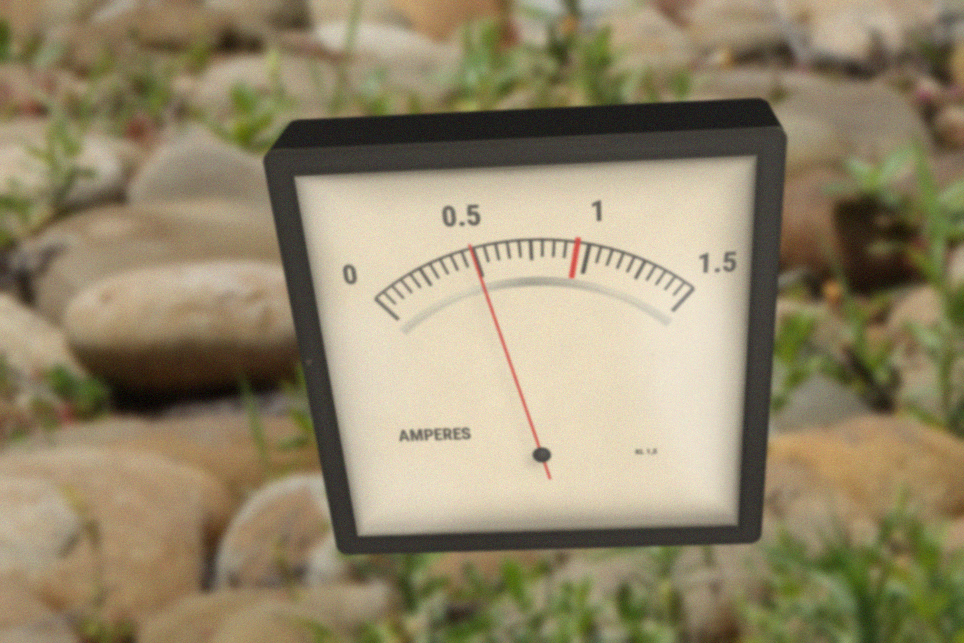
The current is value=0.5 unit=A
